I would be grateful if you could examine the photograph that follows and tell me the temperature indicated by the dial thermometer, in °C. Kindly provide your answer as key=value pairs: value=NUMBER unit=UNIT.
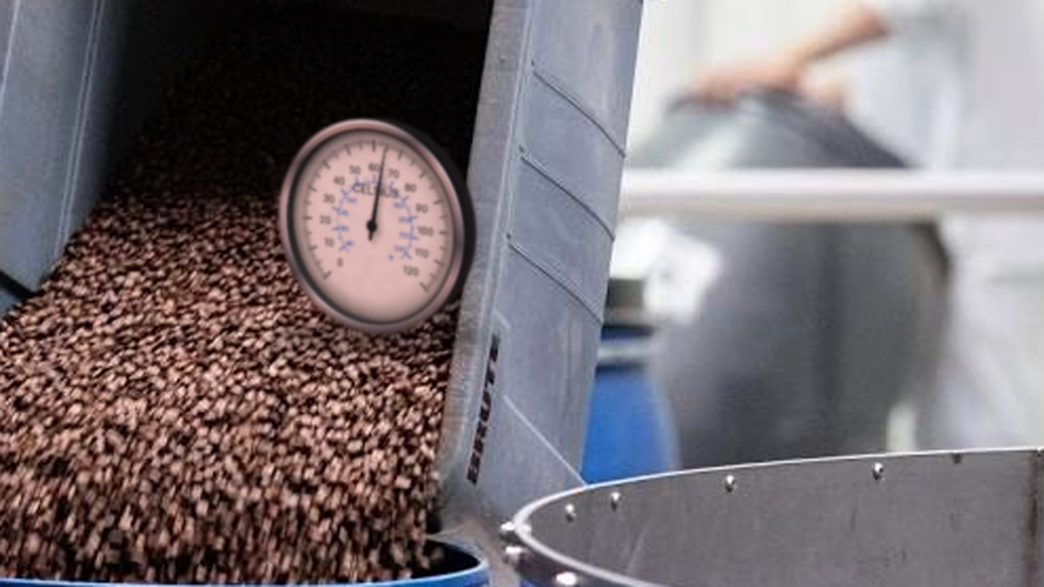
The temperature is value=65 unit=°C
